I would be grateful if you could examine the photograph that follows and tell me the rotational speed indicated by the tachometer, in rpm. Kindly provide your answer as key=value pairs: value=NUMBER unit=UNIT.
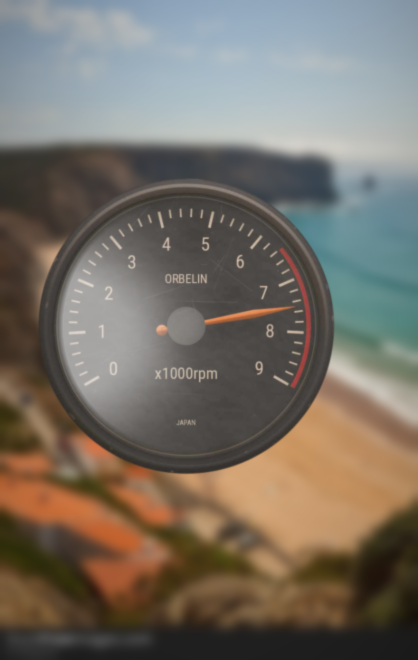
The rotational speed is value=7500 unit=rpm
